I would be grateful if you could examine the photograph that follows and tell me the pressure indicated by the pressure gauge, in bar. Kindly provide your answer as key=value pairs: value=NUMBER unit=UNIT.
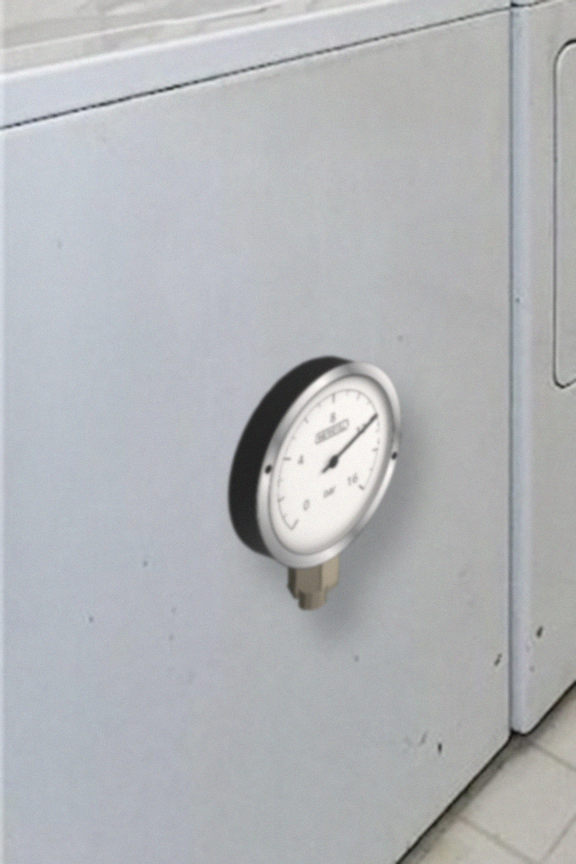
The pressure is value=12 unit=bar
